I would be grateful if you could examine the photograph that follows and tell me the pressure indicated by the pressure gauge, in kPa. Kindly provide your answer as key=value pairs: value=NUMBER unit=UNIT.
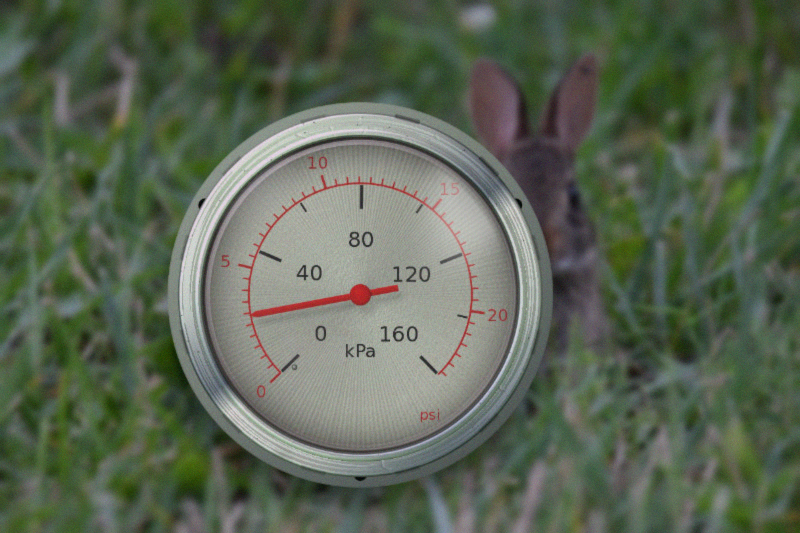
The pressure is value=20 unit=kPa
